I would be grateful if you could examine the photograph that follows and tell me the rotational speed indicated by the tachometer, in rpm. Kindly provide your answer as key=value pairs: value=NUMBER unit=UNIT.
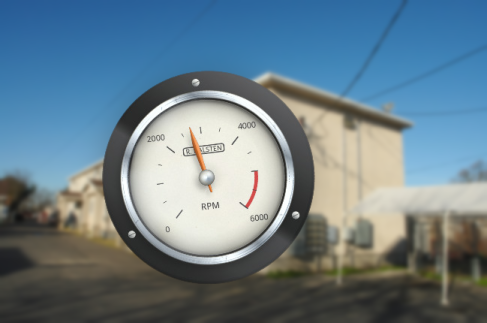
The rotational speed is value=2750 unit=rpm
